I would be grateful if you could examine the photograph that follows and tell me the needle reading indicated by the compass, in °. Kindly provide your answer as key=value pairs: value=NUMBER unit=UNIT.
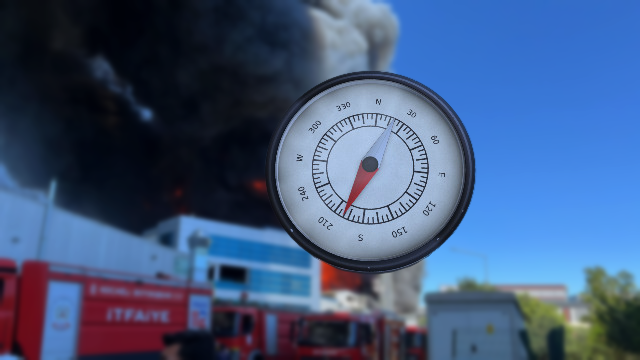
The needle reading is value=200 unit=°
